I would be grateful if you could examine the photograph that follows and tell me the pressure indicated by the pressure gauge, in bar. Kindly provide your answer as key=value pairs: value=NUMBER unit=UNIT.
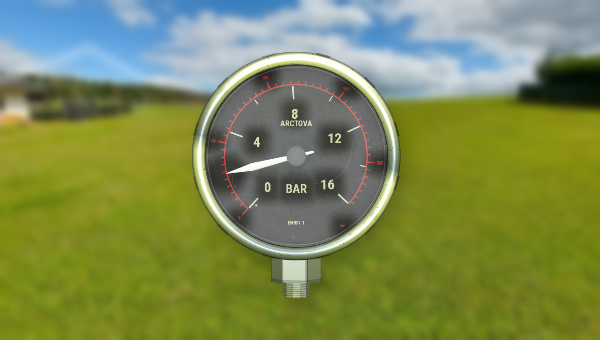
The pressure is value=2 unit=bar
